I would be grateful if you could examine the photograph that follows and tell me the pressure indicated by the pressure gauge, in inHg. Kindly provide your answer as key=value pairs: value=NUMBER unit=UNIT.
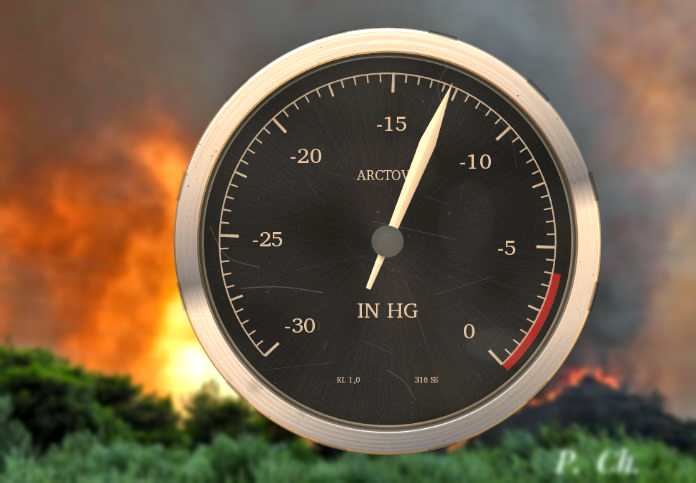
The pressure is value=-12.75 unit=inHg
